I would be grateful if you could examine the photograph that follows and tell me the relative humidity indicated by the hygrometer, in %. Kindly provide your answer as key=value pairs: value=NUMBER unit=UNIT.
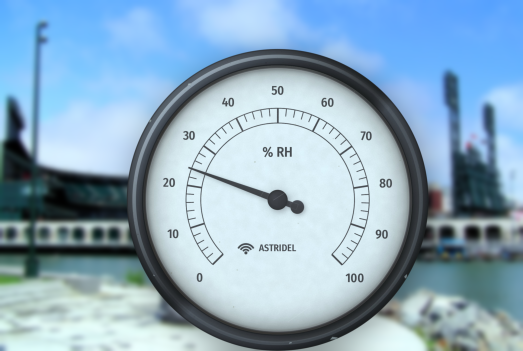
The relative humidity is value=24 unit=%
